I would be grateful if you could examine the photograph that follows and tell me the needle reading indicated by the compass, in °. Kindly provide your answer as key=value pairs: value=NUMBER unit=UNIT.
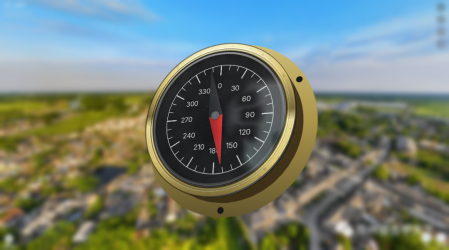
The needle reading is value=170 unit=°
